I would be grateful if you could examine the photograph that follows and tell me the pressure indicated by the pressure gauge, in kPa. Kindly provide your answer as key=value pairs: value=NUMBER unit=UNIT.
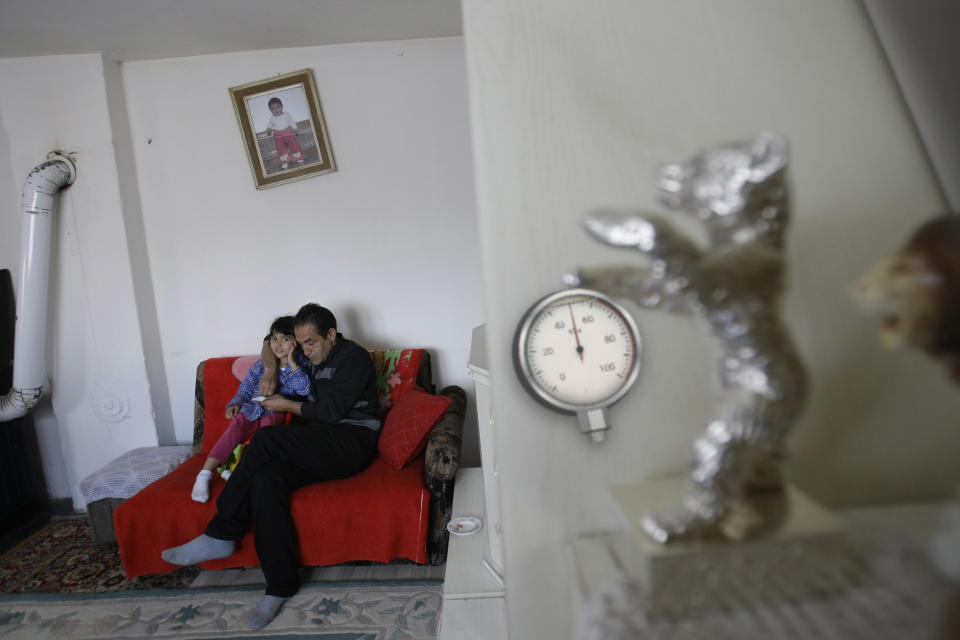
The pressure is value=50 unit=kPa
